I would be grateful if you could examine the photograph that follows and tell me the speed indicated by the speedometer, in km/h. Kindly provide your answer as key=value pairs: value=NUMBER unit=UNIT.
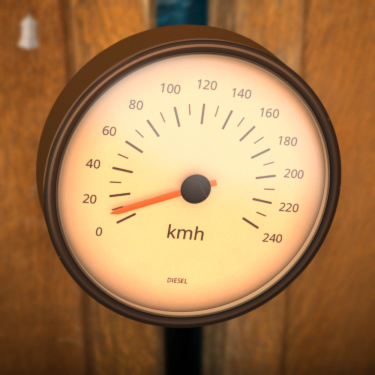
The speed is value=10 unit=km/h
